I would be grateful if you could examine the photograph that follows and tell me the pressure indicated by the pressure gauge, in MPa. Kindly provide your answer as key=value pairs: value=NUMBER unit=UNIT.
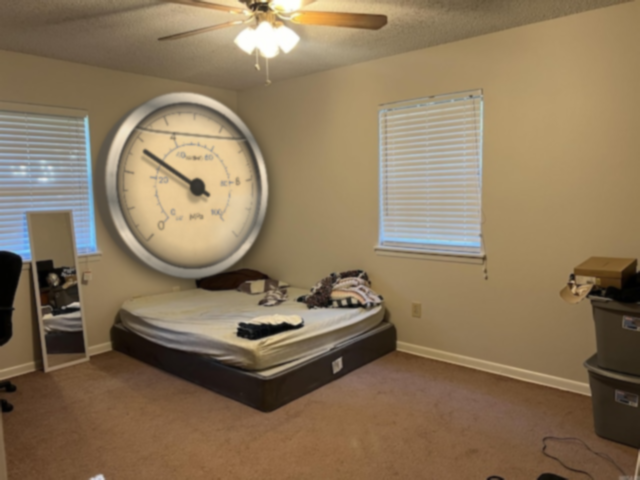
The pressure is value=2.75 unit=MPa
